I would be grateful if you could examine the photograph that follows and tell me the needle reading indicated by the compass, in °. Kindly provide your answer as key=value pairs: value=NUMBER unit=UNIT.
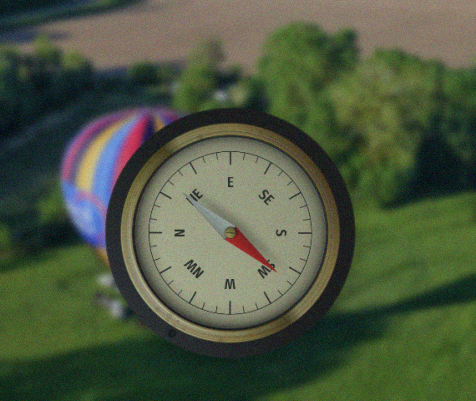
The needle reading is value=220 unit=°
